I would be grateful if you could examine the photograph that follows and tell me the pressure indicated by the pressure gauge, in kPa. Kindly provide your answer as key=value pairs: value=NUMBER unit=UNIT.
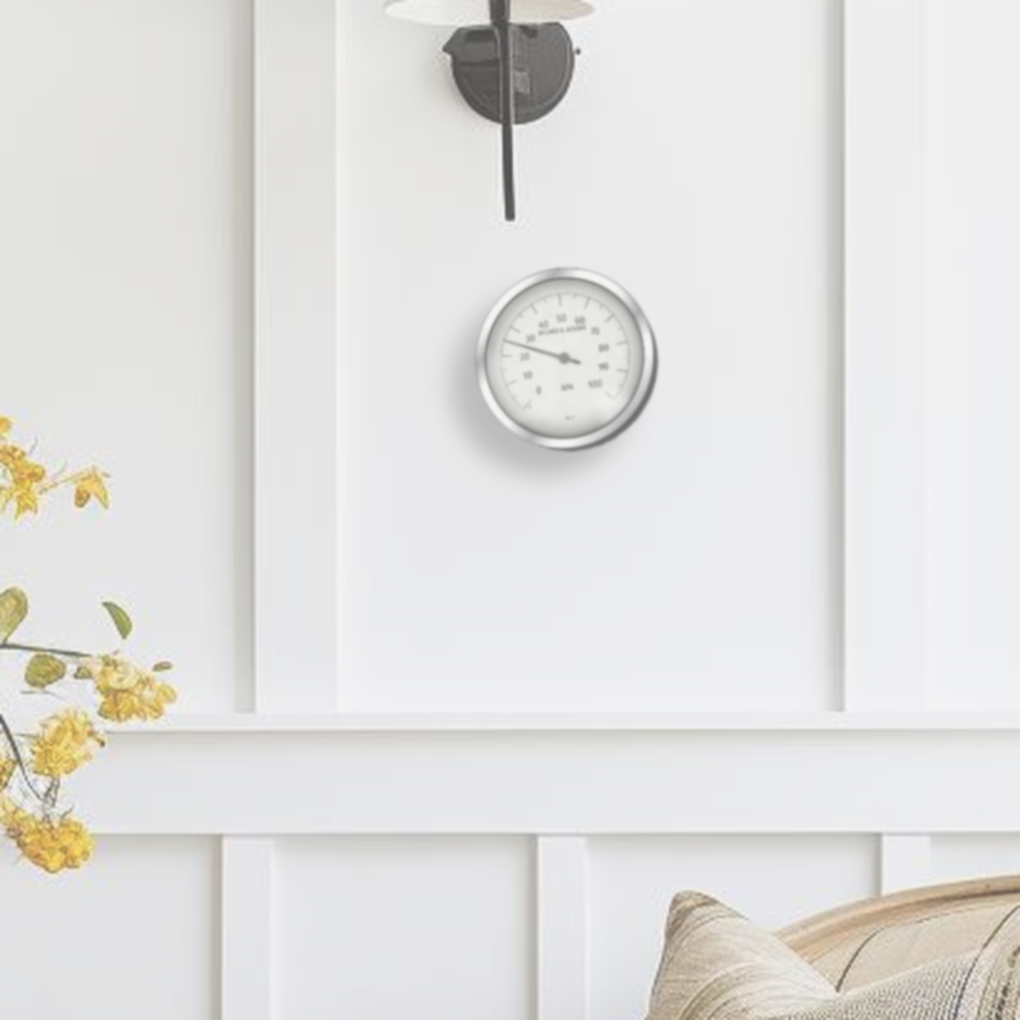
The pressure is value=25 unit=kPa
